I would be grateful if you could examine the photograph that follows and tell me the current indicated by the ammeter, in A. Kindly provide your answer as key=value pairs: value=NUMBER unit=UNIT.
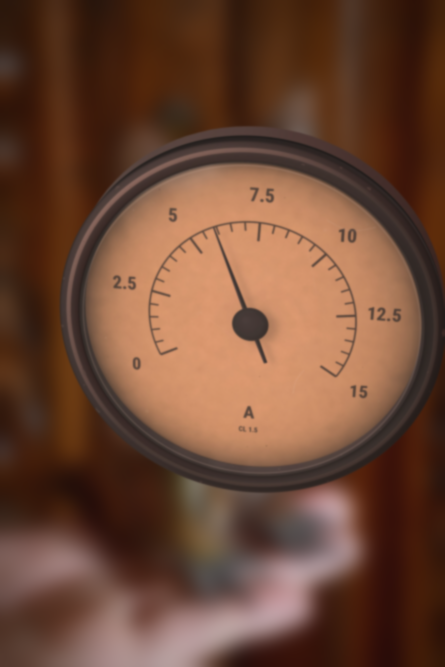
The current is value=6 unit=A
